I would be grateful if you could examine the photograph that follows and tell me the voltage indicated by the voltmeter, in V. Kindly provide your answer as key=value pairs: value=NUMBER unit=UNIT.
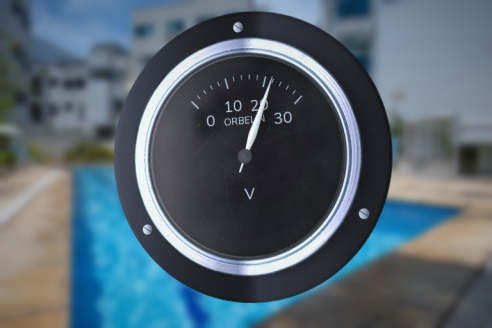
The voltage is value=22 unit=V
